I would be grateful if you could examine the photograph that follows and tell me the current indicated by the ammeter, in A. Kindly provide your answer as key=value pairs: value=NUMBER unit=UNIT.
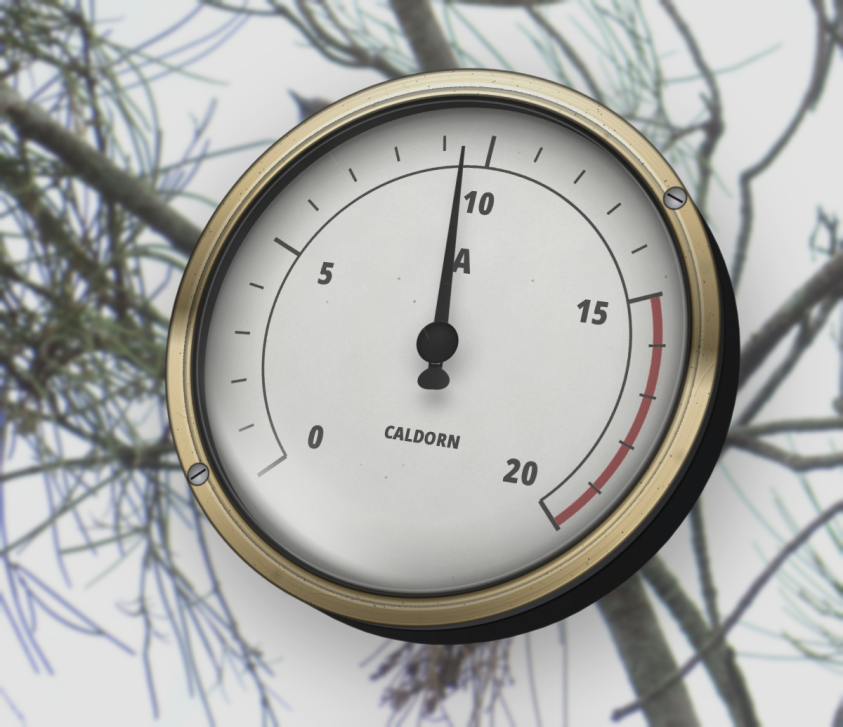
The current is value=9.5 unit=A
